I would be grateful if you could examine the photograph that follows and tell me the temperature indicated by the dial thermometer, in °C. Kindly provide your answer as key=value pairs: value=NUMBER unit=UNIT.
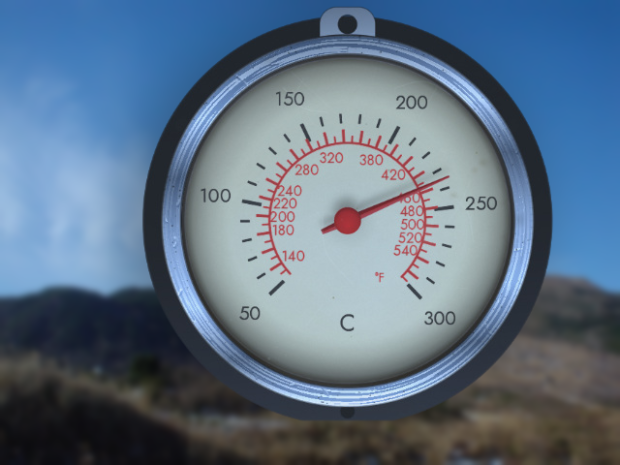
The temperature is value=235 unit=°C
